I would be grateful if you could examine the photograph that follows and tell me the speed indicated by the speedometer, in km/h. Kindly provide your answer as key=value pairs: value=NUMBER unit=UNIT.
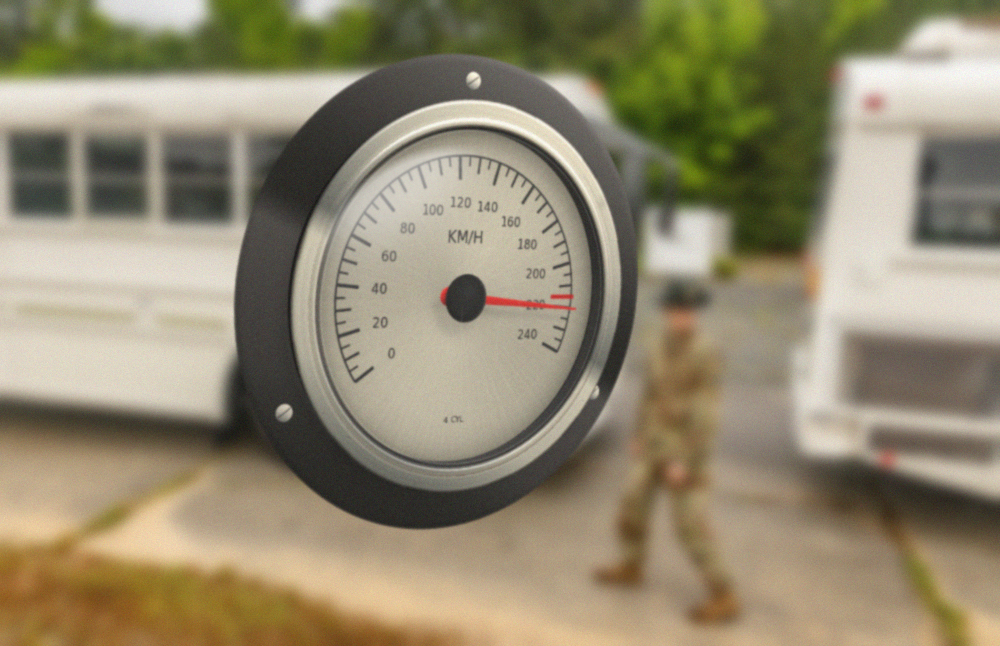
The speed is value=220 unit=km/h
